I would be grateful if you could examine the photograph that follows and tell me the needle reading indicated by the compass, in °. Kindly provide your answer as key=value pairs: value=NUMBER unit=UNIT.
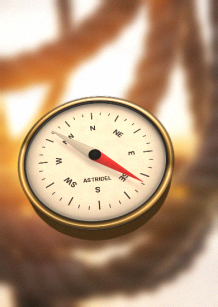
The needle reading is value=130 unit=°
